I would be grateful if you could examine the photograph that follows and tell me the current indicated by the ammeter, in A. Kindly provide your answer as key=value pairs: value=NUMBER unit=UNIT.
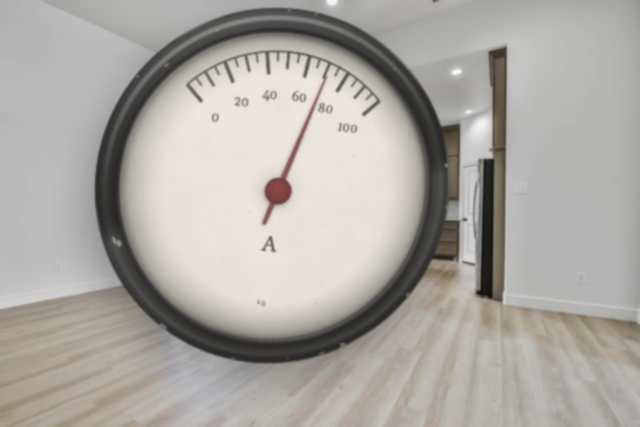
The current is value=70 unit=A
